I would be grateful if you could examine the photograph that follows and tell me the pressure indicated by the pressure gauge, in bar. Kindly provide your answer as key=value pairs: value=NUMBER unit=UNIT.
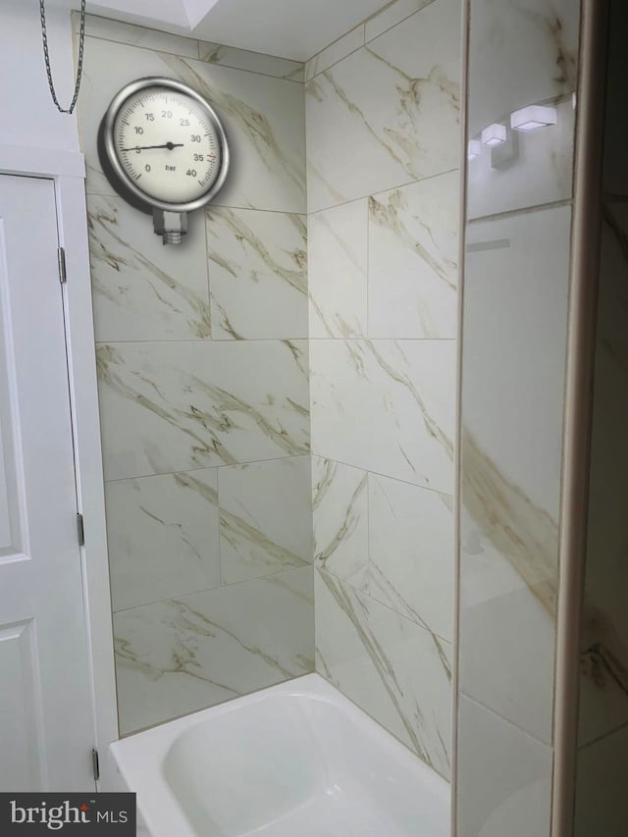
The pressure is value=5 unit=bar
